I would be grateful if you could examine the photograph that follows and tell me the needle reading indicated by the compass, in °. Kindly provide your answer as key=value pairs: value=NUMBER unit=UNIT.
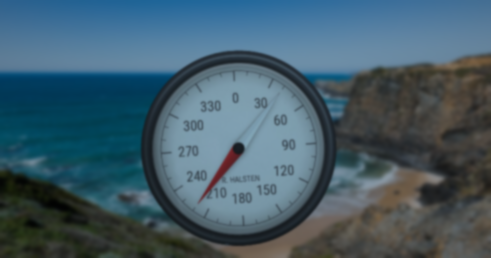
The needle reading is value=220 unit=°
